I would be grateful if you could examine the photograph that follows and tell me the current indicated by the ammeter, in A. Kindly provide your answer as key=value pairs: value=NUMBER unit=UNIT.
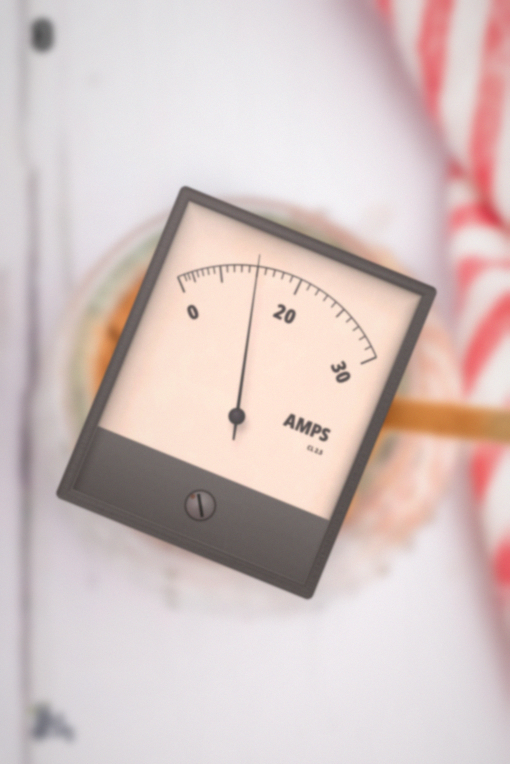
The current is value=15 unit=A
